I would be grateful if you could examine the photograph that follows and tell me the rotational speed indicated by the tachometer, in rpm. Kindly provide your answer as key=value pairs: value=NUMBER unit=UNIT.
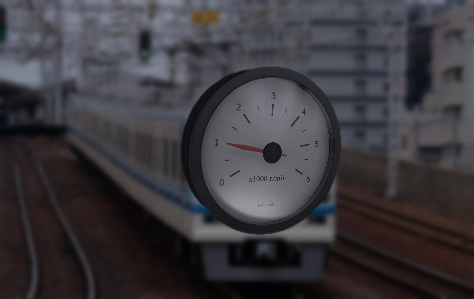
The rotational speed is value=1000 unit=rpm
